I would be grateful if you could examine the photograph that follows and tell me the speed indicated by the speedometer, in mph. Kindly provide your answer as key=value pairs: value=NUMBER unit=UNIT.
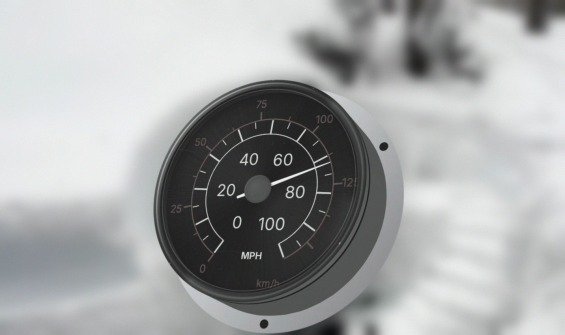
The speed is value=72.5 unit=mph
